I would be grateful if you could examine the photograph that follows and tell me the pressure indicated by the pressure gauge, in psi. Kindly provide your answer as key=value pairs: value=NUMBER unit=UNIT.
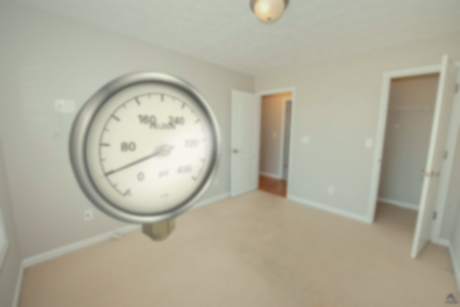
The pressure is value=40 unit=psi
